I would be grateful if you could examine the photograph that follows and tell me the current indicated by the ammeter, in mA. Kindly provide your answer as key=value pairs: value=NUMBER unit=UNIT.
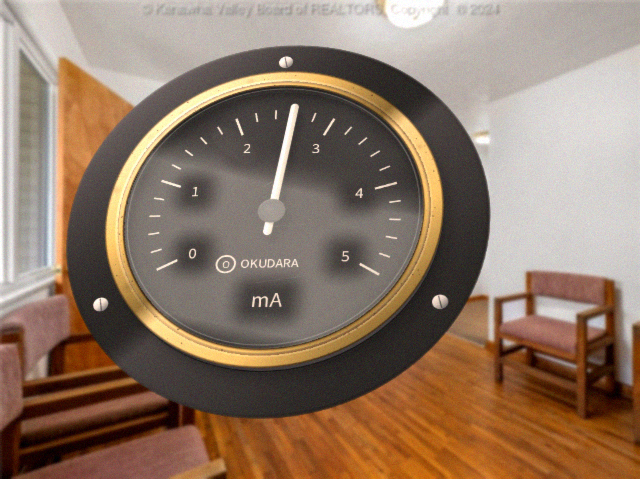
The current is value=2.6 unit=mA
